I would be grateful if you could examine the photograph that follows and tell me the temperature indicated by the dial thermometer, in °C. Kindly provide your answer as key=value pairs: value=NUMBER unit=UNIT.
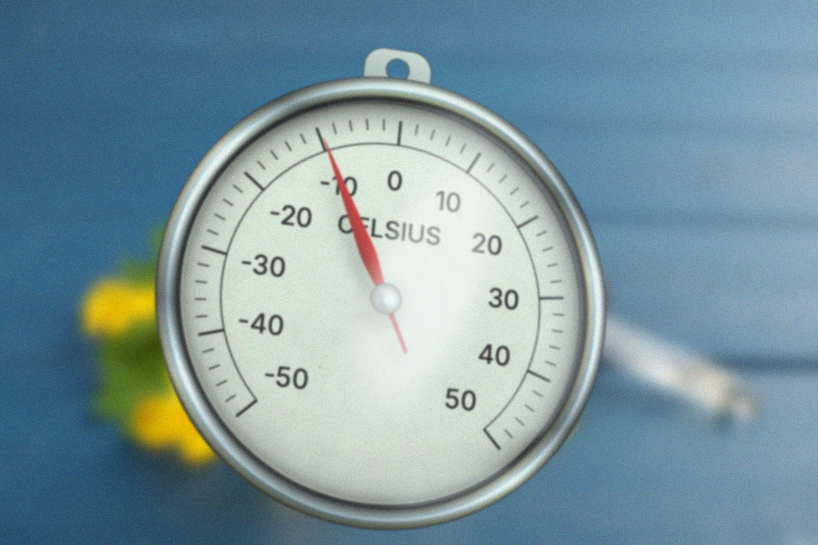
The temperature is value=-10 unit=°C
